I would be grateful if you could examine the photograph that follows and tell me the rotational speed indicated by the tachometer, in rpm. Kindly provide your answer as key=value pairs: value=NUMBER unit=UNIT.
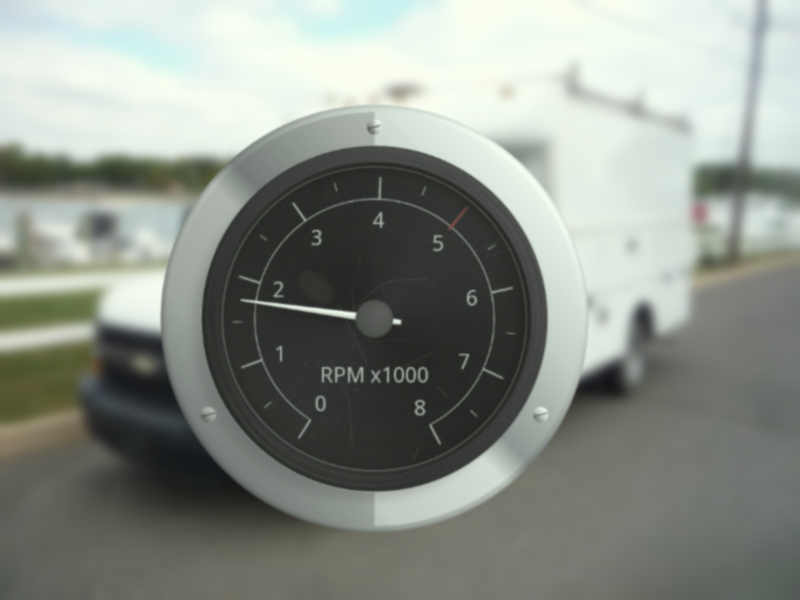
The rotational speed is value=1750 unit=rpm
